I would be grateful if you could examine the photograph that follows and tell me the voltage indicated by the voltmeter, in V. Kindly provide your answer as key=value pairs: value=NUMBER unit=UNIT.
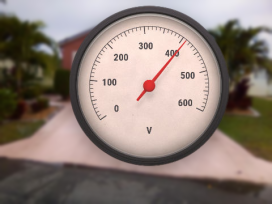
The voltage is value=410 unit=V
